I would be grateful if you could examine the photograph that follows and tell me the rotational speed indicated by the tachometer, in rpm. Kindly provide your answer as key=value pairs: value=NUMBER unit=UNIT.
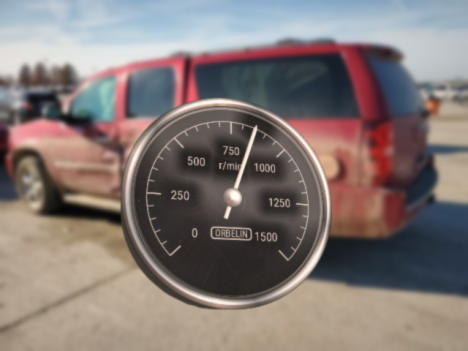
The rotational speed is value=850 unit=rpm
